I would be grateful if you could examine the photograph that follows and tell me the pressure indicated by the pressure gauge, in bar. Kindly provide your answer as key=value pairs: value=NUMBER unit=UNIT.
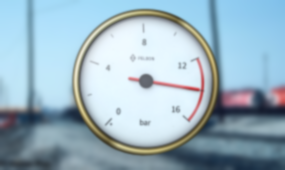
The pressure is value=14 unit=bar
